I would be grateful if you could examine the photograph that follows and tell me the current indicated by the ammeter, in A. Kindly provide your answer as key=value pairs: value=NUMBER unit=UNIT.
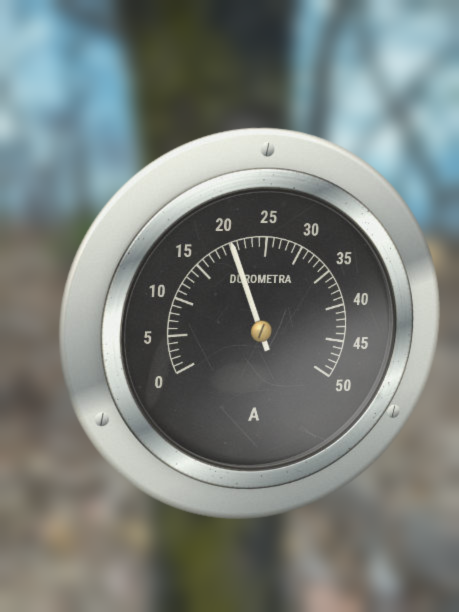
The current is value=20 unit=A
